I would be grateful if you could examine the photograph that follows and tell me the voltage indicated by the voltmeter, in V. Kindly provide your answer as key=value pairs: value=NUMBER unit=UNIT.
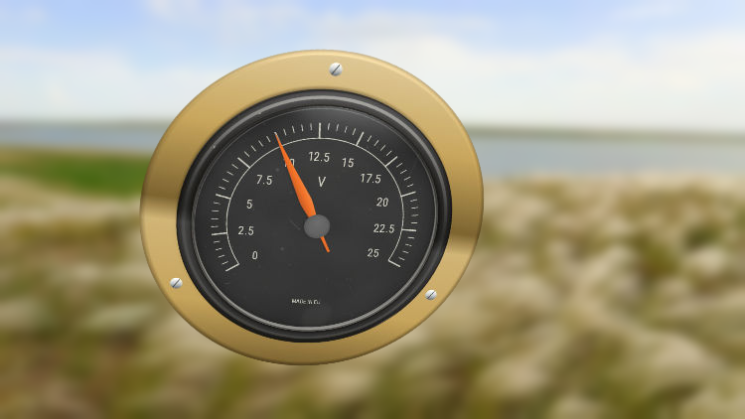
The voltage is value=10 unit=V
